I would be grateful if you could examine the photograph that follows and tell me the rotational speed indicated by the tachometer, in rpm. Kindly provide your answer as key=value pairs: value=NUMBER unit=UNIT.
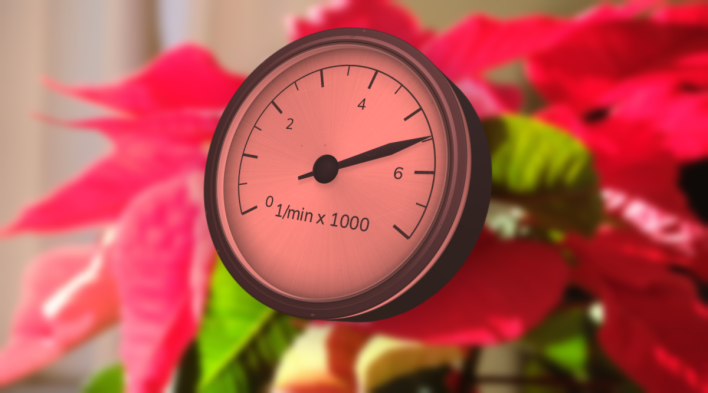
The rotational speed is value=5500 unit=rpm
